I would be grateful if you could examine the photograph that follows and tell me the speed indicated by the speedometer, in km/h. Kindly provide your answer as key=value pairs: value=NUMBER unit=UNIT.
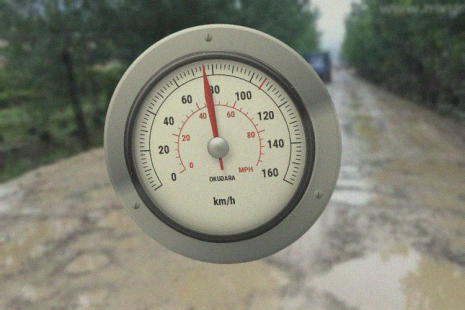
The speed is value=76 unit=km/h
